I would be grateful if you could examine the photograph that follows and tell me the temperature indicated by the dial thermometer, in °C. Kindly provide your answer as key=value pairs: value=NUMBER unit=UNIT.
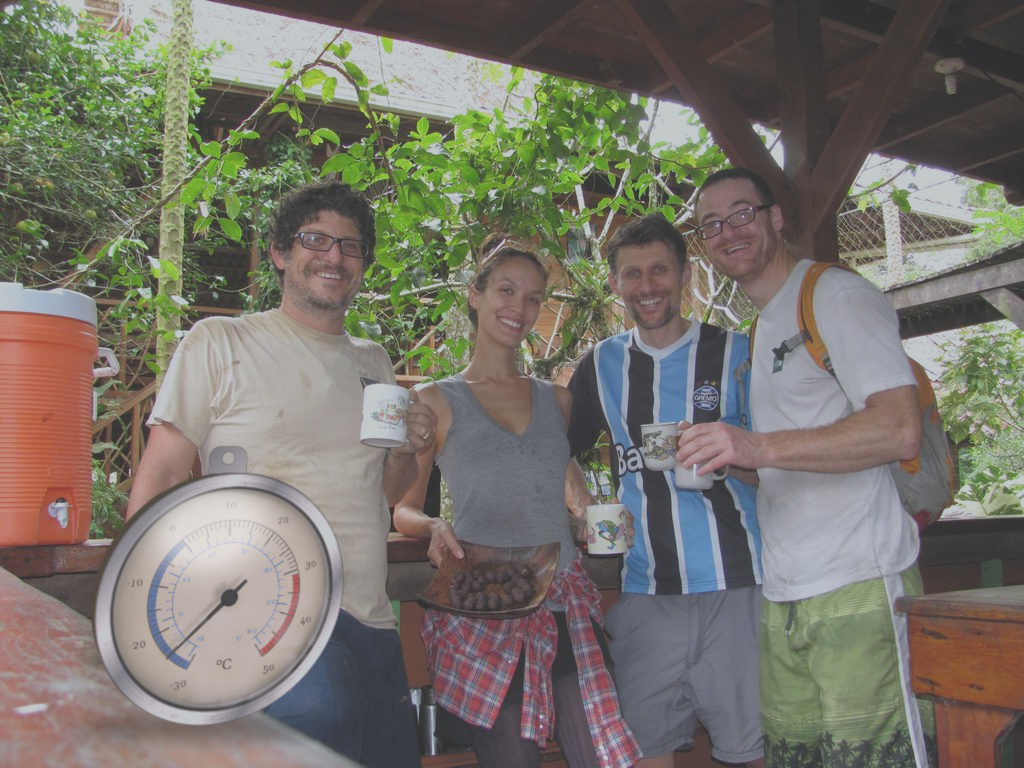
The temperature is value=-25 unit=°C
